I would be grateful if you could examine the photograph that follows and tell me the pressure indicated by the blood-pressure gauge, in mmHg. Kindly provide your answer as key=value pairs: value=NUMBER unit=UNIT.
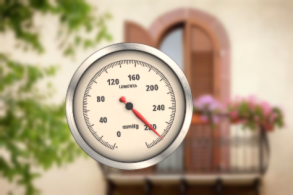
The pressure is value=280 unit=mmHg
